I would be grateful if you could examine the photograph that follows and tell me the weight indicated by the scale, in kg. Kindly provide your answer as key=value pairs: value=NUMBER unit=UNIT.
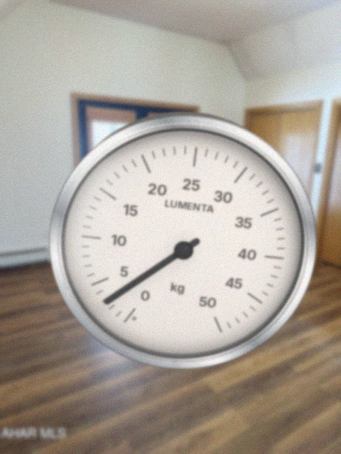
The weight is value=3 unit=kg
